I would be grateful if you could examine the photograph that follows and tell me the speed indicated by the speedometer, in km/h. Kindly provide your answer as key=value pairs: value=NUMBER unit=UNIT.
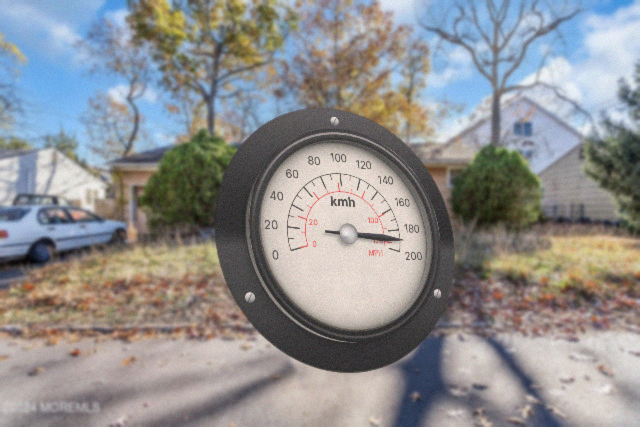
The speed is value=190 unit=km/h
